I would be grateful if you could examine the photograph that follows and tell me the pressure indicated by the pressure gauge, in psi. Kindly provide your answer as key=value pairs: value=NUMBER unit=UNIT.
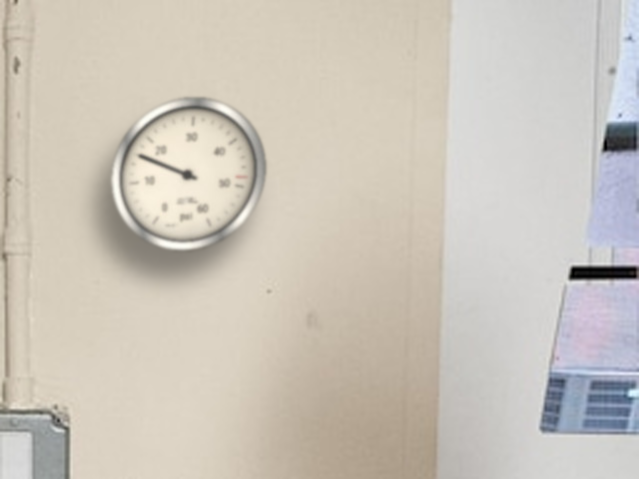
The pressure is value=16 unit=psi
